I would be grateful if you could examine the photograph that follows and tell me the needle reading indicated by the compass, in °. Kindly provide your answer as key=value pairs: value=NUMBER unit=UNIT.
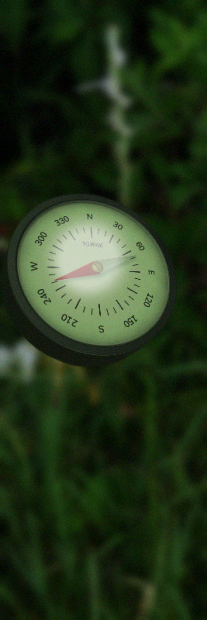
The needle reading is value=250 unit=°
